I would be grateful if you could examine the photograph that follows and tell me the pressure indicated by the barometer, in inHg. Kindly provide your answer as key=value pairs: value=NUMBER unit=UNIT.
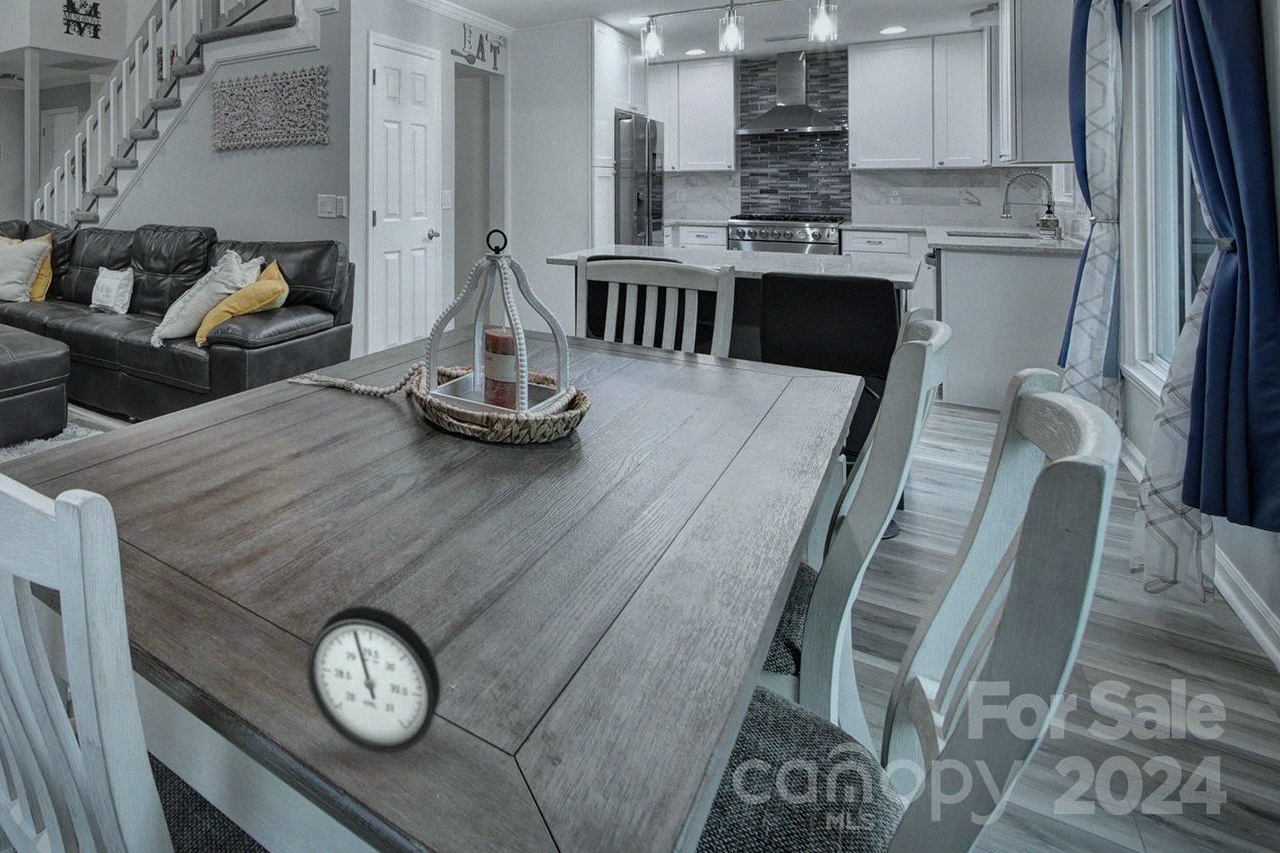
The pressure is value=29.3 unit=inHg
